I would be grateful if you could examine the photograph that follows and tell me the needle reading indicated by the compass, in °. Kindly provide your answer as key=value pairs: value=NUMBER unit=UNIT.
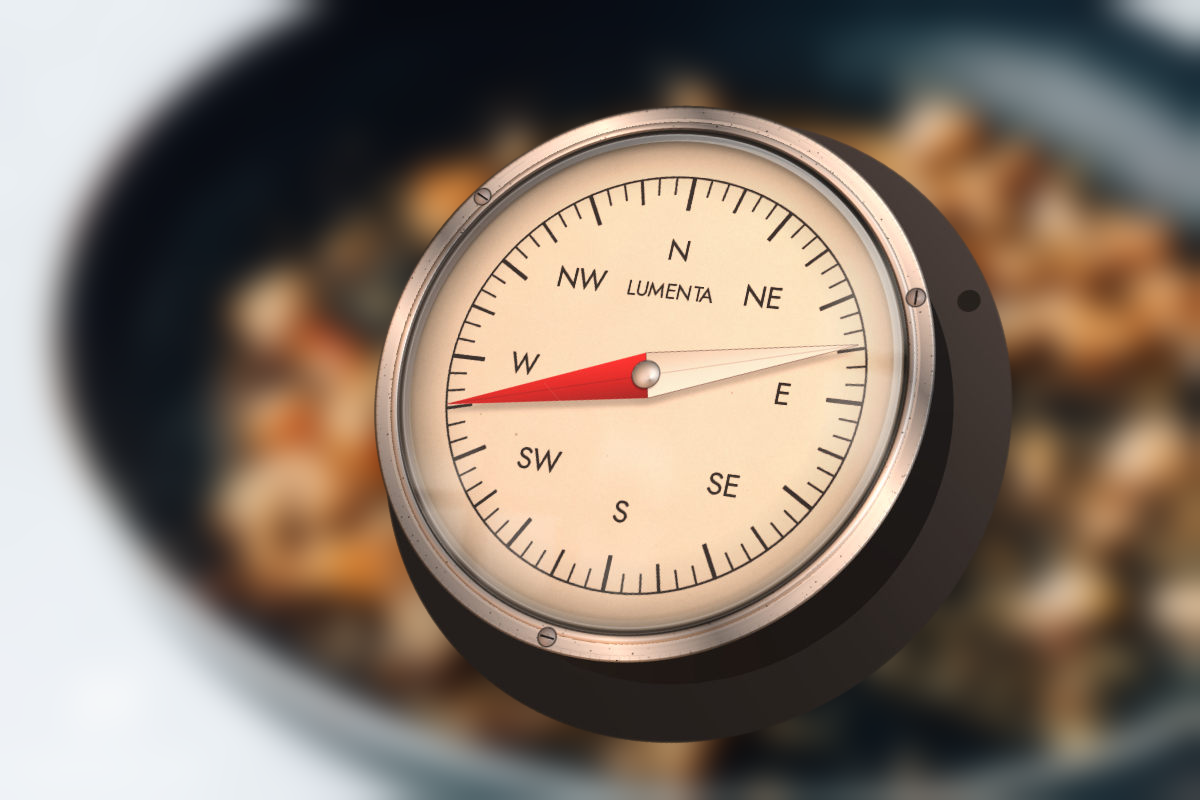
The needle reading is value=255 unit=°
